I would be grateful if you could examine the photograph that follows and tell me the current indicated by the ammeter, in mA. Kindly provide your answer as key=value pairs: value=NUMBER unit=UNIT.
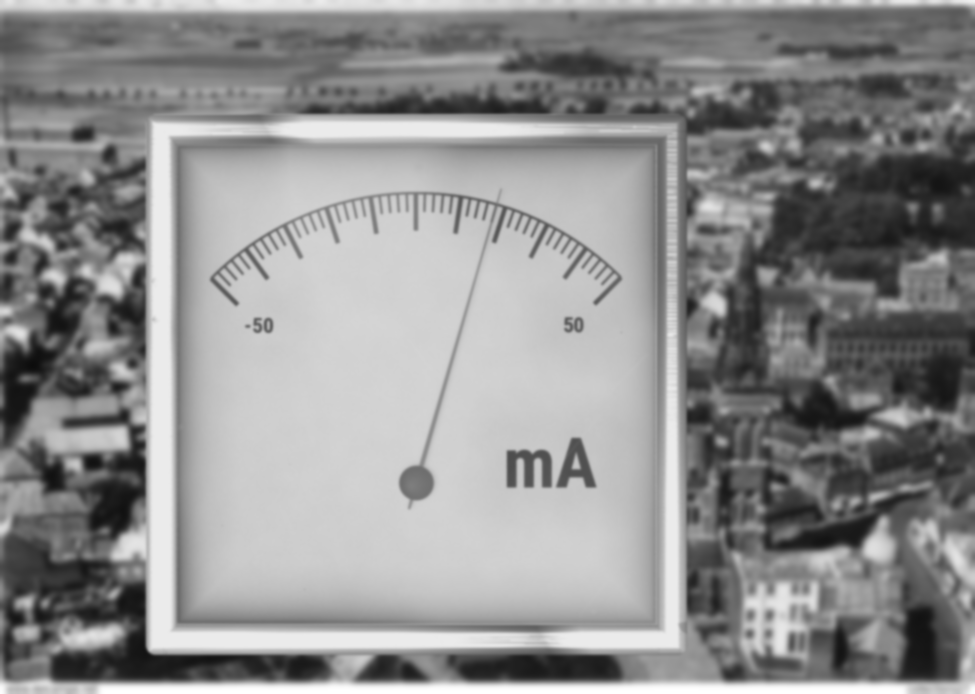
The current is value=18 unit=mA
